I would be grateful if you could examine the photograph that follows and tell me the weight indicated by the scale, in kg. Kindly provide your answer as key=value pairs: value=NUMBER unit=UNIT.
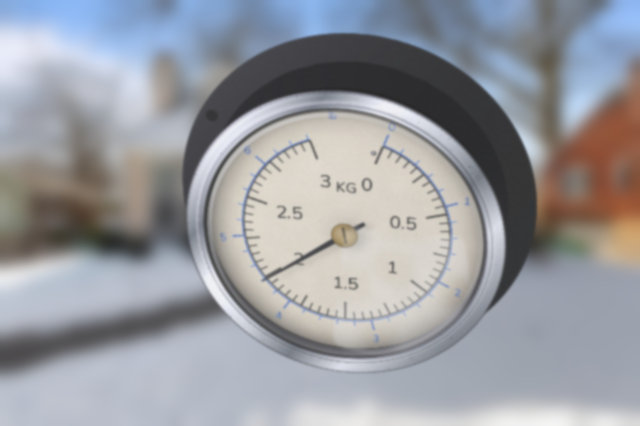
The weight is value=2 unit=kg
